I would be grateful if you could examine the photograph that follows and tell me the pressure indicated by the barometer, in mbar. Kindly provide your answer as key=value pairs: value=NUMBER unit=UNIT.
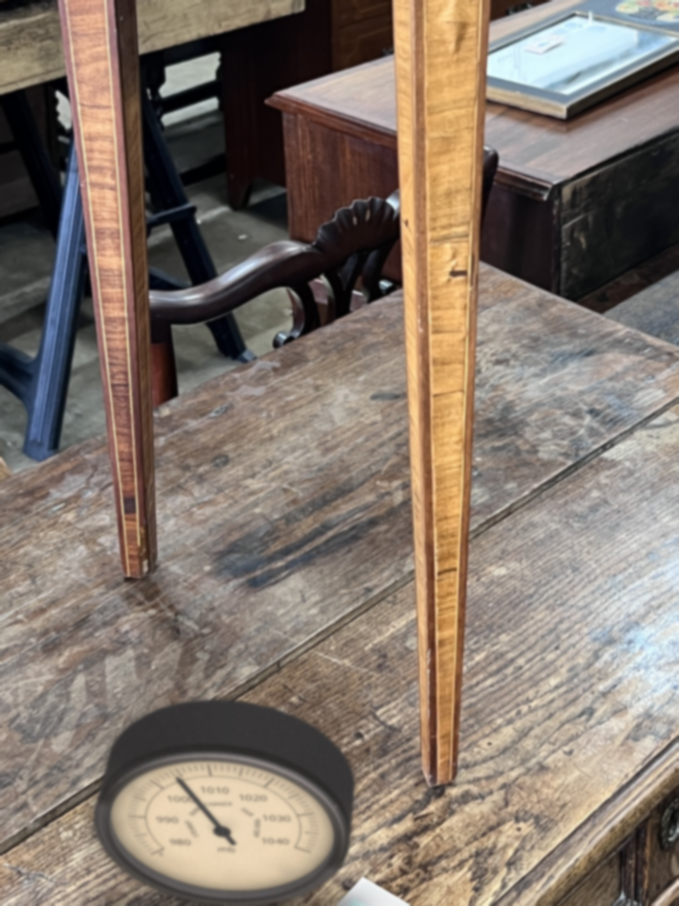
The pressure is value=1005 unit=mbar
